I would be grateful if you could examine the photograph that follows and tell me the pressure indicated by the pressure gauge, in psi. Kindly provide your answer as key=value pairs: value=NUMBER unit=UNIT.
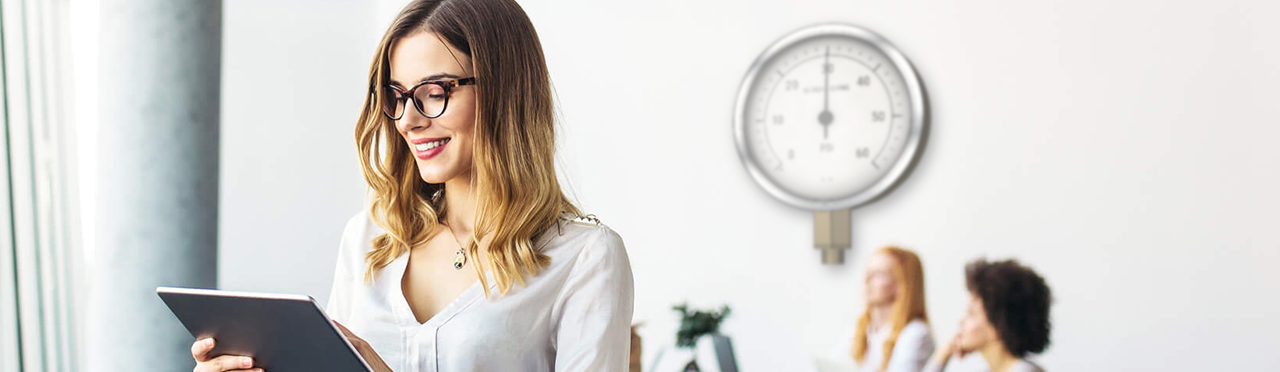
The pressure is value=30 unit=psi
